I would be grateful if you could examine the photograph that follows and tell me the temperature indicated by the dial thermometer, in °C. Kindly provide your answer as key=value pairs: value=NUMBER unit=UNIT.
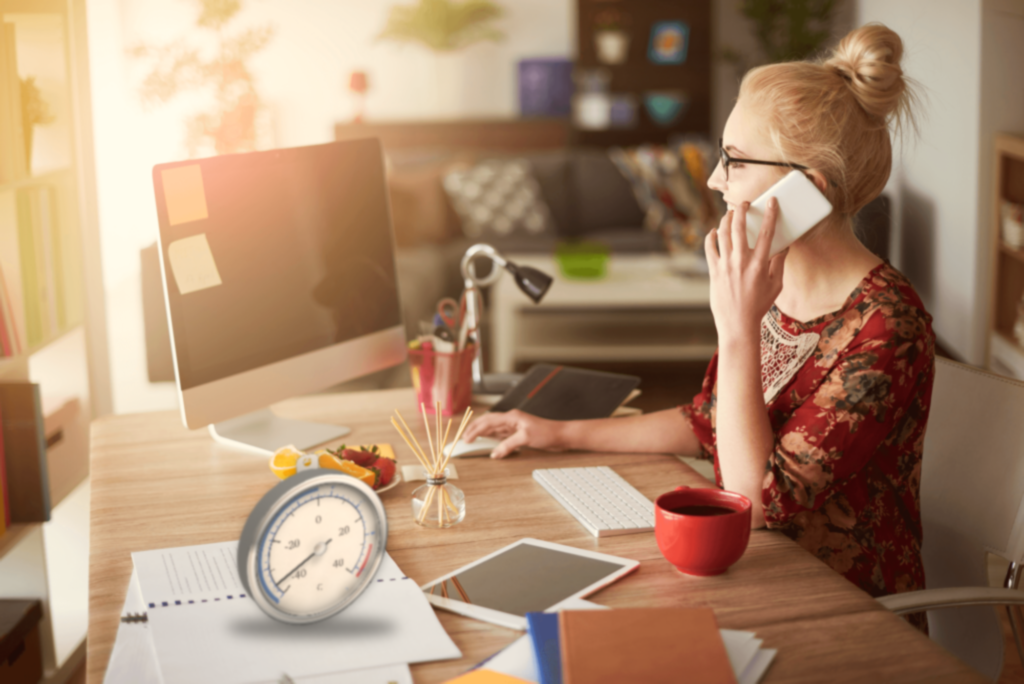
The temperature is value=-35 unit=°C
